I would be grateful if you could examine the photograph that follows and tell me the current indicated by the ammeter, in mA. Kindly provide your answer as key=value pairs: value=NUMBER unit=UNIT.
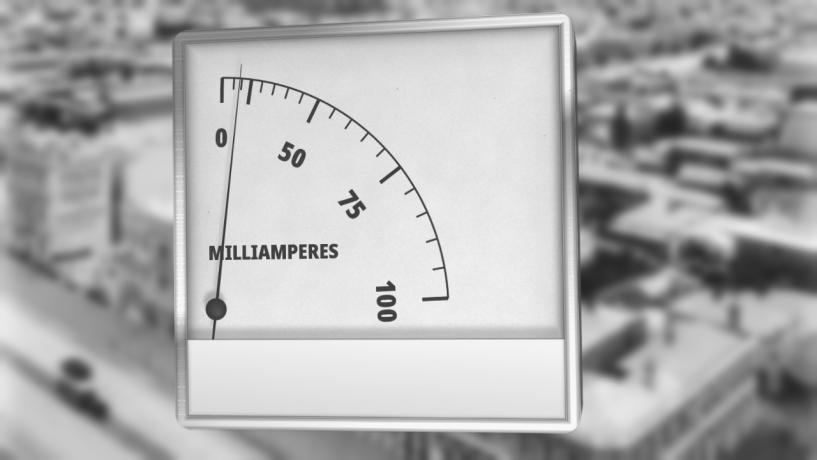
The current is value=20 unit=mA
